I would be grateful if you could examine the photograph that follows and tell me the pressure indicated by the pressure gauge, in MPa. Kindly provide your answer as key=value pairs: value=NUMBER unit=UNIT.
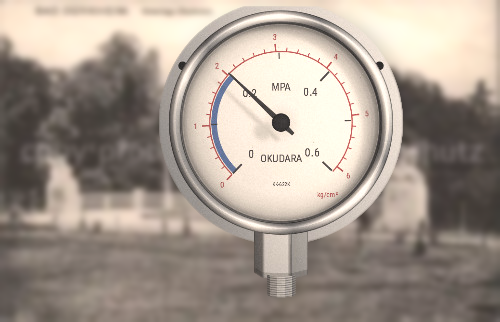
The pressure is value=0.2 unit=MPa
